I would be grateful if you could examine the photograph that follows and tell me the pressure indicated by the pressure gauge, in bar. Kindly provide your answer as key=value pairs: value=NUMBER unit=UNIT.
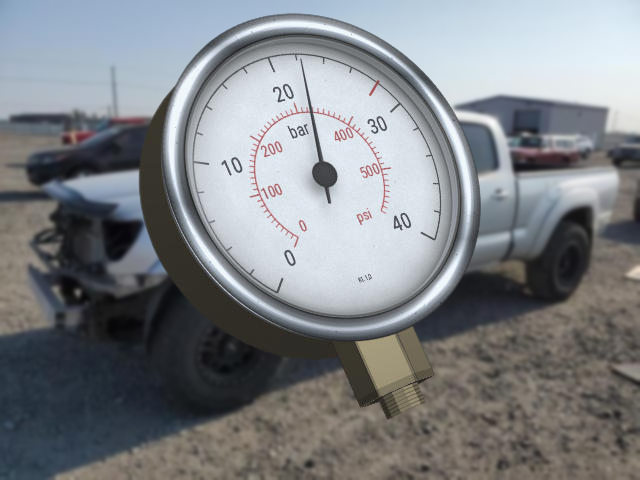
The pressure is value=22 unit=bar
